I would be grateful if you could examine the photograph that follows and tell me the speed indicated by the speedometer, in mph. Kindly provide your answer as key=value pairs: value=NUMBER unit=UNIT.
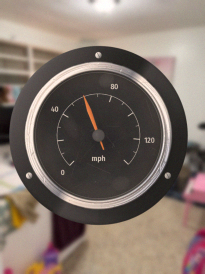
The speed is value=60 unit=mph
